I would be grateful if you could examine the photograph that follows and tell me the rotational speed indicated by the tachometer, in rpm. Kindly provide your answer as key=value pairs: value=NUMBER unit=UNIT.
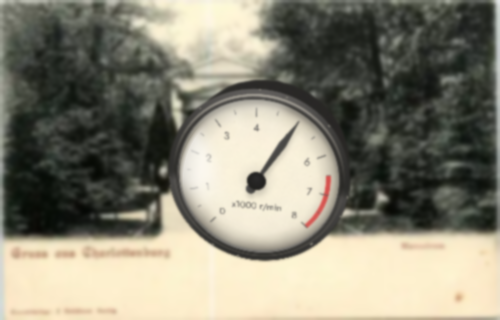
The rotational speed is value=5000 unit=rpm
